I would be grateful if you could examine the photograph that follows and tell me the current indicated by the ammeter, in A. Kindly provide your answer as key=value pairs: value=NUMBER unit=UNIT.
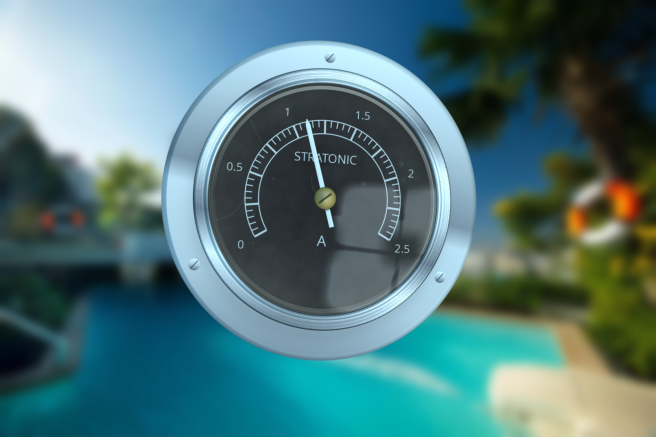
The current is value=1.1 unit=A
